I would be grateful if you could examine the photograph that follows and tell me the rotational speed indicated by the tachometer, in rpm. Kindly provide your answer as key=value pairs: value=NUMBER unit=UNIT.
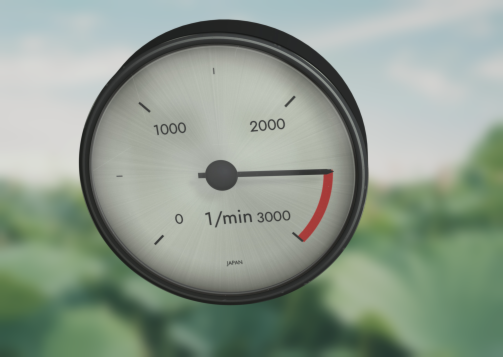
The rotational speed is value=2500 unit=rpm
